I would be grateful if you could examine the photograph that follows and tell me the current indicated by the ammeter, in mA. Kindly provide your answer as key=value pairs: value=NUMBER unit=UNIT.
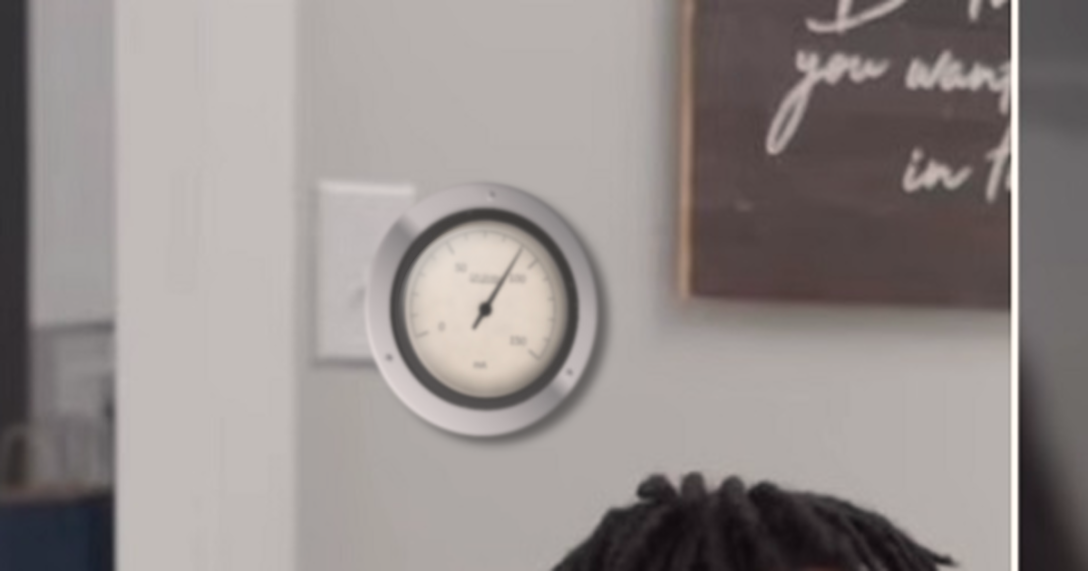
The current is value=90 unit=mA
